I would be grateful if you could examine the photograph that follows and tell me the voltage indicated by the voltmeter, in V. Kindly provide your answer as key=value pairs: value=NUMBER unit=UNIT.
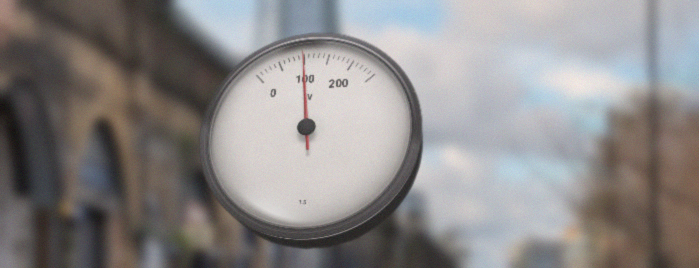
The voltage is value=100 unit=V
